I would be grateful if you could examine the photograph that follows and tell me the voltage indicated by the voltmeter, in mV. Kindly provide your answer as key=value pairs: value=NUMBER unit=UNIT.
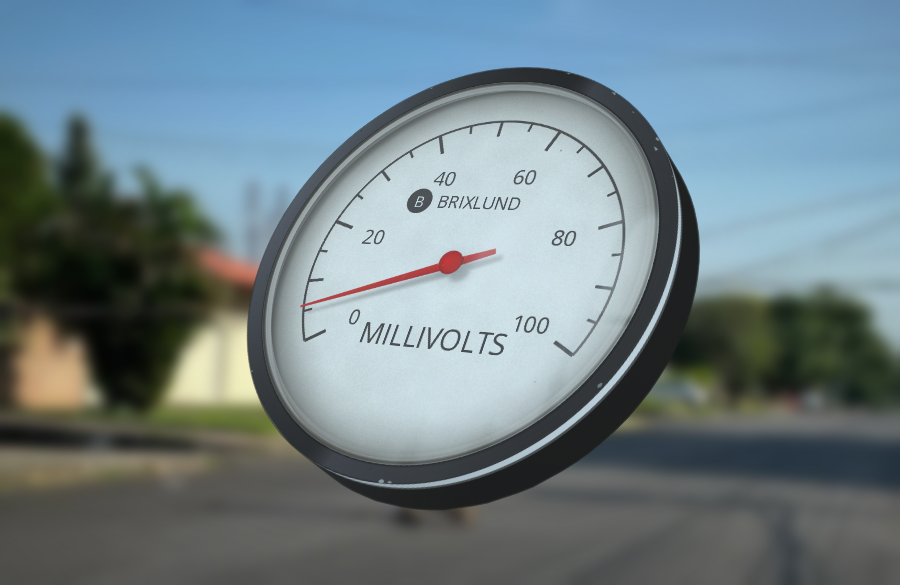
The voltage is value=5 unit=mV
